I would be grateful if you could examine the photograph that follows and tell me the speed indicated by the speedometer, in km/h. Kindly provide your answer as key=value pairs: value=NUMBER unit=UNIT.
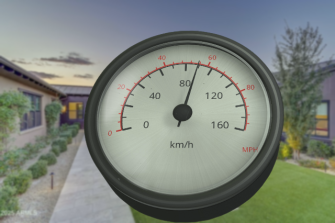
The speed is value=90 unit=km/h
